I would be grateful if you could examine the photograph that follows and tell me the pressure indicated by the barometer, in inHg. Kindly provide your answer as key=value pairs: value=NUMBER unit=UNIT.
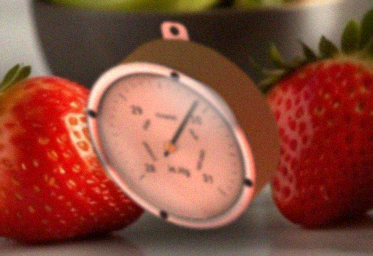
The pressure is value=29.9 unit=inHg
